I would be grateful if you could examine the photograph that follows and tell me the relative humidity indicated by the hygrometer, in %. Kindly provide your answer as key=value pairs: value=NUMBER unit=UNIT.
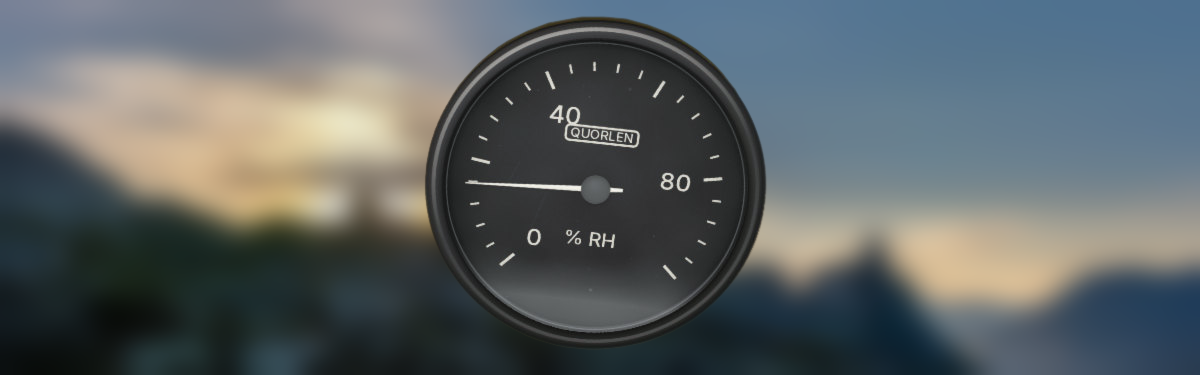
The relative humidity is value=16 unit=%
